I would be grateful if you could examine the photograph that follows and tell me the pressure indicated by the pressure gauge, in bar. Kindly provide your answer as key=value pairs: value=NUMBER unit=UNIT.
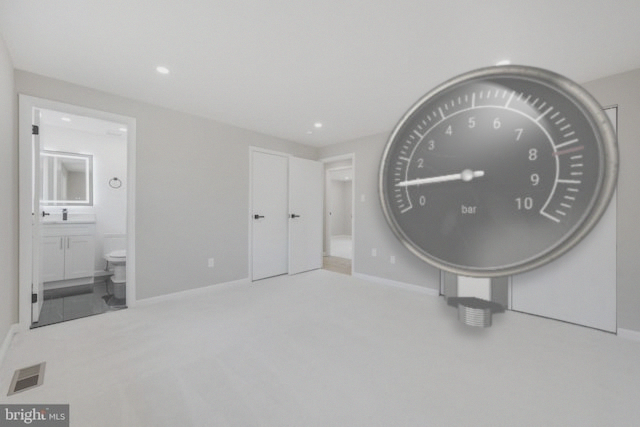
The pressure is value=1 unit=bar
